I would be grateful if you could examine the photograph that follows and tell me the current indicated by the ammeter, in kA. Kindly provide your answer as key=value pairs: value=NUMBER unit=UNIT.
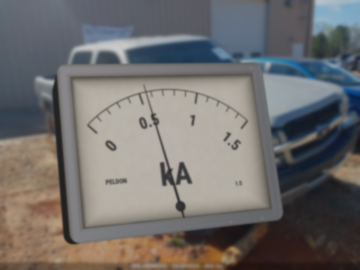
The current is value=0.55 unit=kA
